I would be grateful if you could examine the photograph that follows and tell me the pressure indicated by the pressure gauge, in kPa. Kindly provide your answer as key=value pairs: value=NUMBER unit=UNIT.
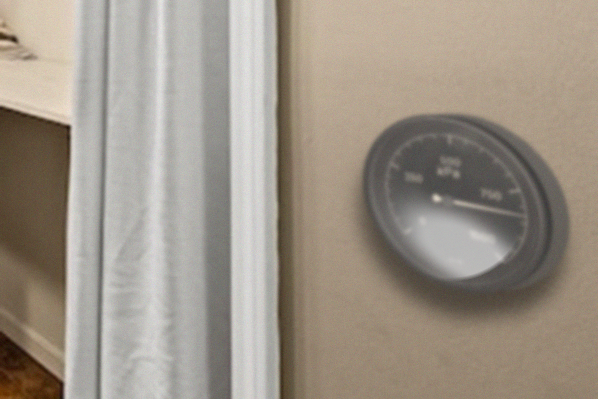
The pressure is value=825 unit=kPa
